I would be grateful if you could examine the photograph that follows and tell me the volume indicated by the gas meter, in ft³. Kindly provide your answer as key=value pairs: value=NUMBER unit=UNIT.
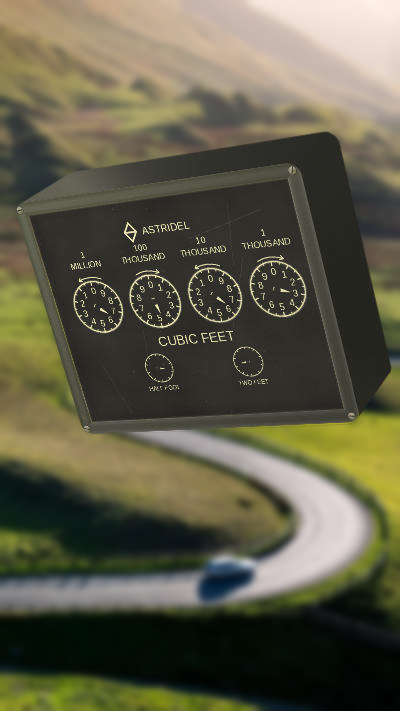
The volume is value=646300 unit=ft³
